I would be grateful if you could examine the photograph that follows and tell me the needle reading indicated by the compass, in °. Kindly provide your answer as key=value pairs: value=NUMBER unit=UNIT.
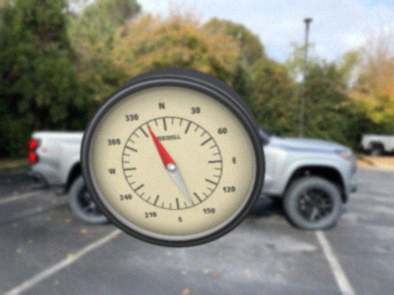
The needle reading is value=340 unit=°
